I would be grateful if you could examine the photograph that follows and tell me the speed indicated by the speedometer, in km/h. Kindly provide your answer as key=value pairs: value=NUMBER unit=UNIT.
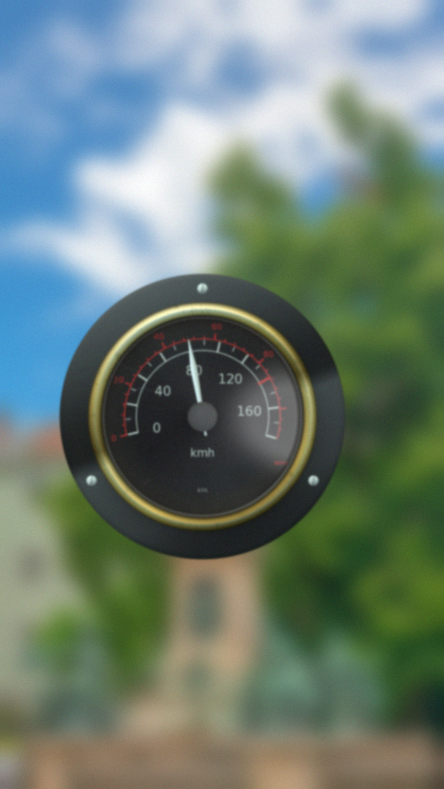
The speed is value=80 unit=km/h
